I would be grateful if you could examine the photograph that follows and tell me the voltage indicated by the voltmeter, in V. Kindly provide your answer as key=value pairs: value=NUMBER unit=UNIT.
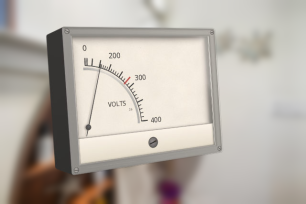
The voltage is value=150 unit=V
